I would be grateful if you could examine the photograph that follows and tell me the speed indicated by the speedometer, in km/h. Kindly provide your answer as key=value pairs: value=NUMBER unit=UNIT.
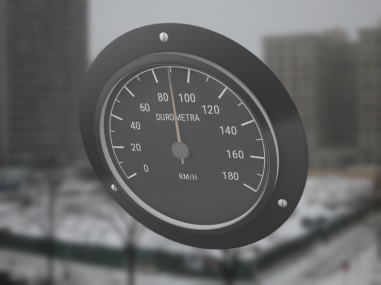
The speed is value=90 unit=km/h
